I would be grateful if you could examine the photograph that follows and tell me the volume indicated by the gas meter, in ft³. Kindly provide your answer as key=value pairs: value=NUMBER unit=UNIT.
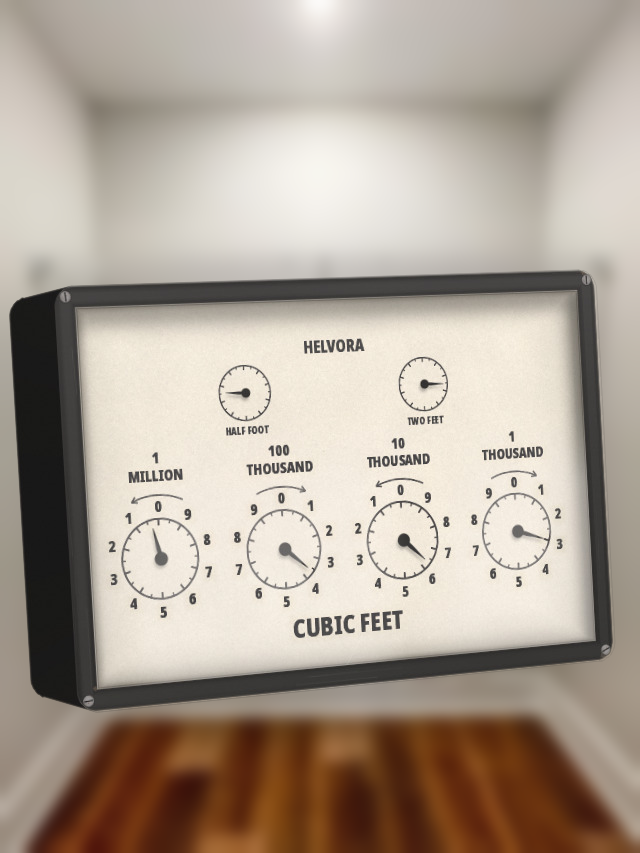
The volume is value=36300 unit=ft³
